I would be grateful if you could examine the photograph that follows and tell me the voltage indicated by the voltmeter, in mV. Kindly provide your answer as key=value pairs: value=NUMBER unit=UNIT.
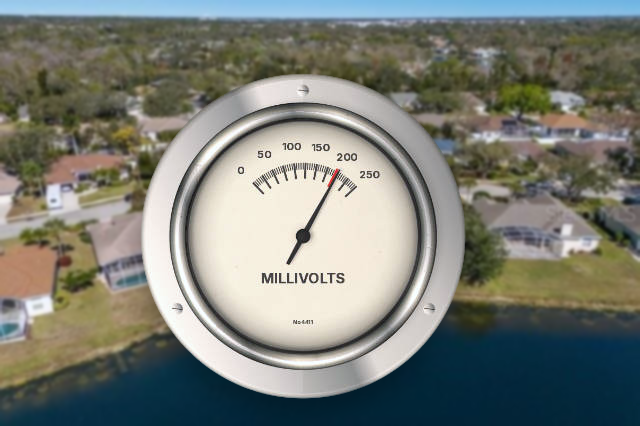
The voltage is value=200 unit=mV
